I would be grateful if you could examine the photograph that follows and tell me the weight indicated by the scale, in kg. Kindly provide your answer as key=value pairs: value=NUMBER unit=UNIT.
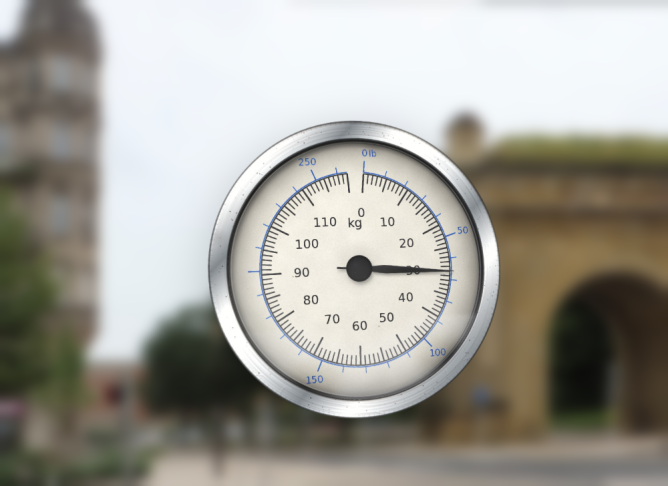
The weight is value=30 unit=kg
